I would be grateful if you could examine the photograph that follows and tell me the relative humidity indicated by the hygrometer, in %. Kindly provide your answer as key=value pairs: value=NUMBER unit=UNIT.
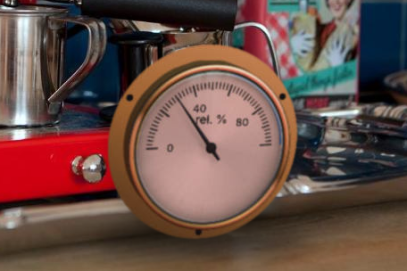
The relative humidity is value=30 unit=%
